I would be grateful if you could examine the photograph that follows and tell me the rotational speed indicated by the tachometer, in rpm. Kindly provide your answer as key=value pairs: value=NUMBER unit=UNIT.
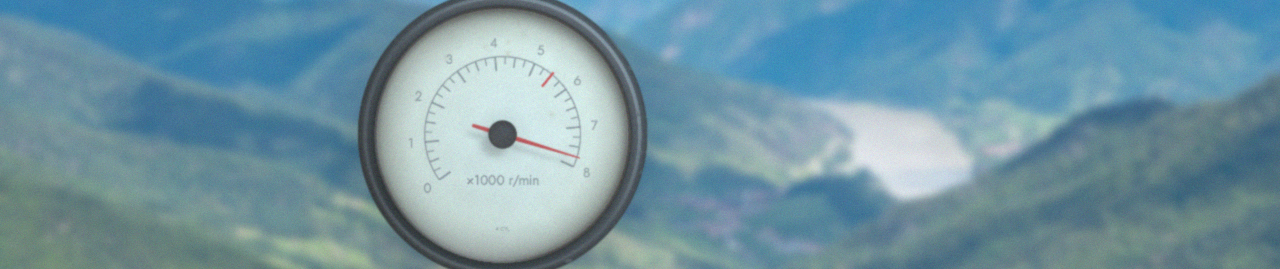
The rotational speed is value=7750 unit=rpm
